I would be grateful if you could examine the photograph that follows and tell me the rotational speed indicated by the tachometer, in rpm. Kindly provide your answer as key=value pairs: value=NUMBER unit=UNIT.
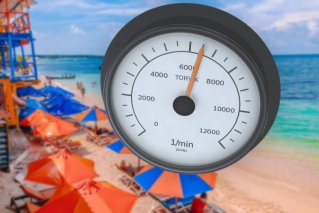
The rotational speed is value=6500 unit=rpm
